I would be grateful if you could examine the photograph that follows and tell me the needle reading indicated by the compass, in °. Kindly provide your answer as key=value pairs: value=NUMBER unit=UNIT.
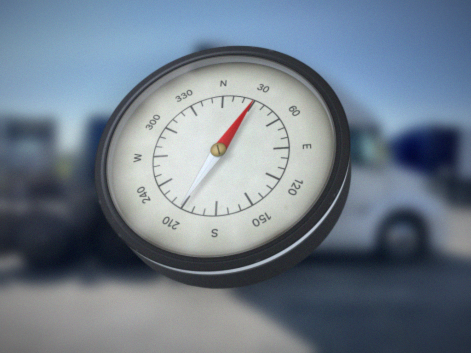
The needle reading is value=30 unit=°
